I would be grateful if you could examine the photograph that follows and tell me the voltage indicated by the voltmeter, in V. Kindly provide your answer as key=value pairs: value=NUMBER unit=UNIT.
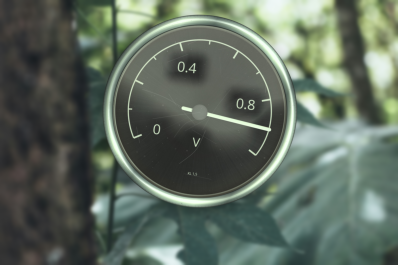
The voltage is value=0.9 unit=V
